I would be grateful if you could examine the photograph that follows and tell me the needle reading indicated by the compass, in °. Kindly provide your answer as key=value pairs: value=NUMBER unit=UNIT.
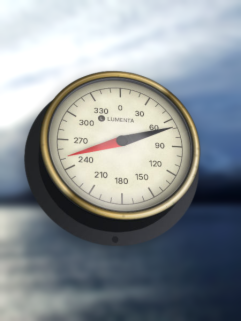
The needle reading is value=250 unit=°
